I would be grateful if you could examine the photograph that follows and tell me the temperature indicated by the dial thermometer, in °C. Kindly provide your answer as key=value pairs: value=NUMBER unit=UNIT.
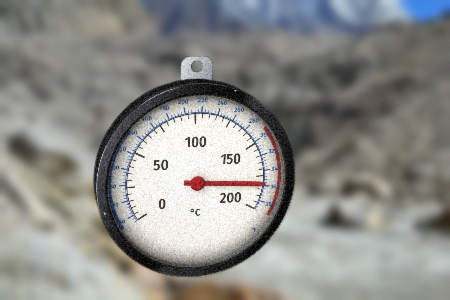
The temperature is value=180 unit=°C
